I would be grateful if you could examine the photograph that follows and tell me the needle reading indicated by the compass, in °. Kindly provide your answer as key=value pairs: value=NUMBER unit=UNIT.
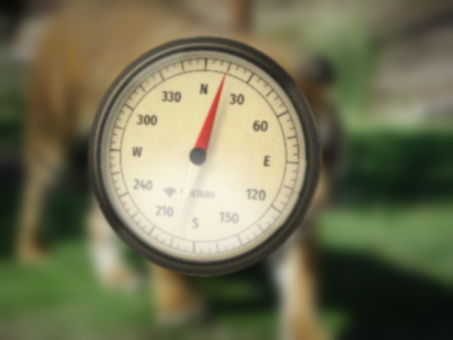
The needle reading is value=15 unit=°
